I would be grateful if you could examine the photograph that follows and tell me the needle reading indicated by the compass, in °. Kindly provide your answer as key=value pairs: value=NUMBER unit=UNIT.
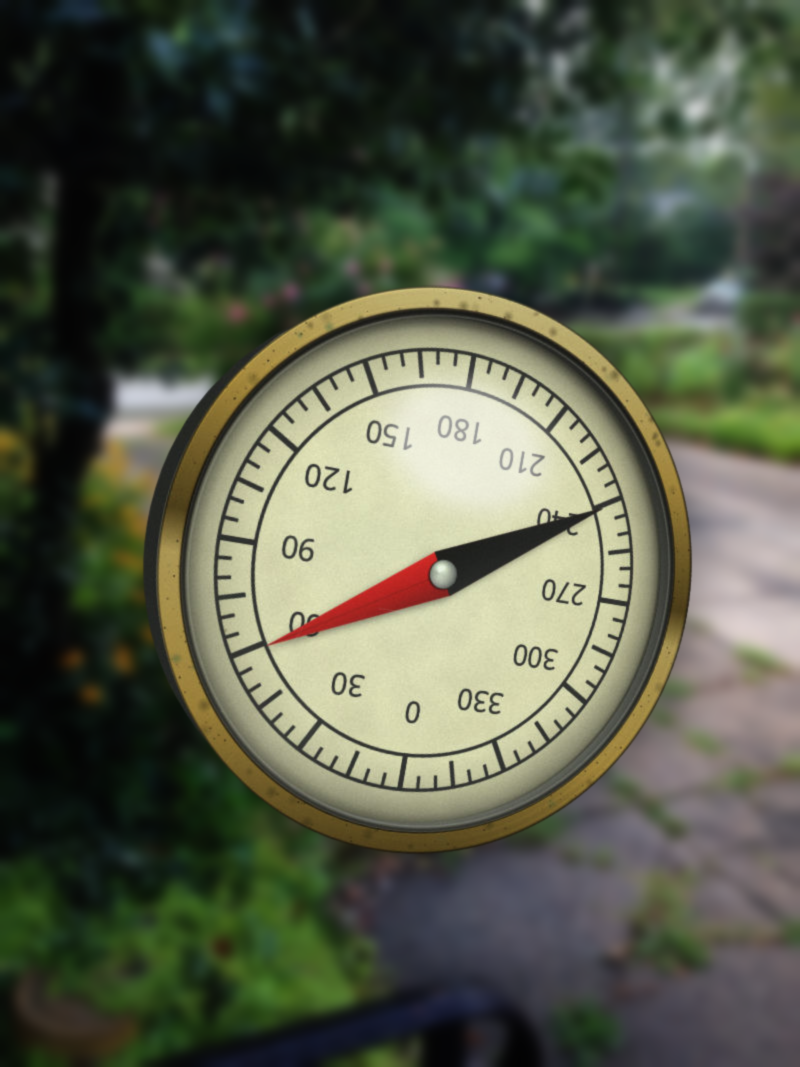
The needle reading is value=60 unit=°
